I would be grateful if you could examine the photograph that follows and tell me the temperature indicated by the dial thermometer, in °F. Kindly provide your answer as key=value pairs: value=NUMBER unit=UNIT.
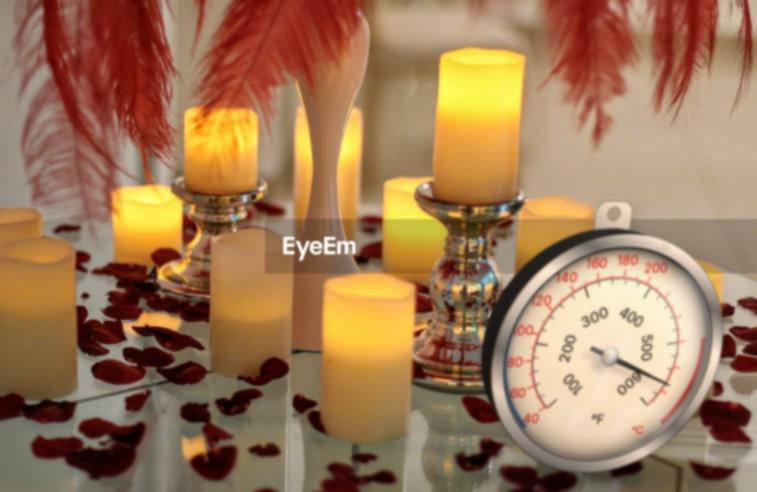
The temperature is value=560 unit=°F
